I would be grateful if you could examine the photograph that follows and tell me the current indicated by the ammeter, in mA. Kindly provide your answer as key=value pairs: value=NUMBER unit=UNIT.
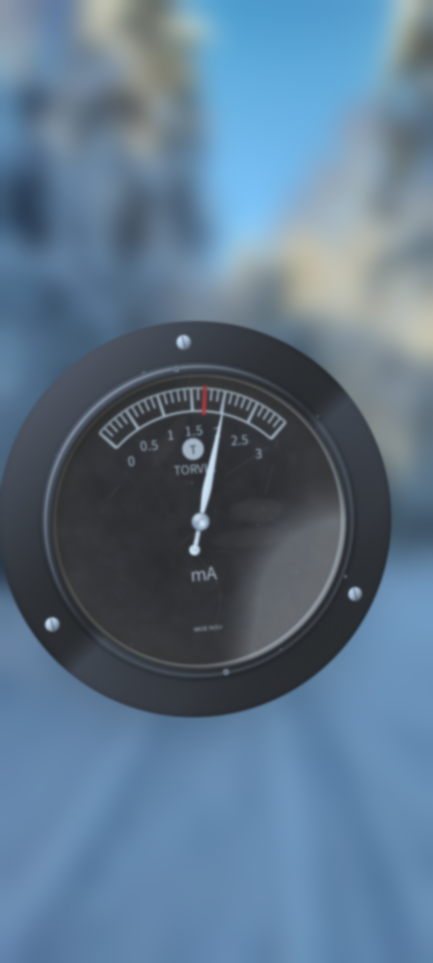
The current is value=2 unit=mA
